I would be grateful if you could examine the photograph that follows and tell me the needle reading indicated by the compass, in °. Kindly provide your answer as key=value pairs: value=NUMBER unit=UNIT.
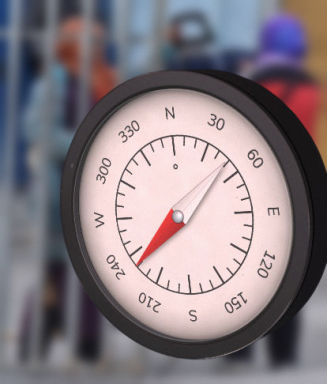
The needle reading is value=230 unit=°
